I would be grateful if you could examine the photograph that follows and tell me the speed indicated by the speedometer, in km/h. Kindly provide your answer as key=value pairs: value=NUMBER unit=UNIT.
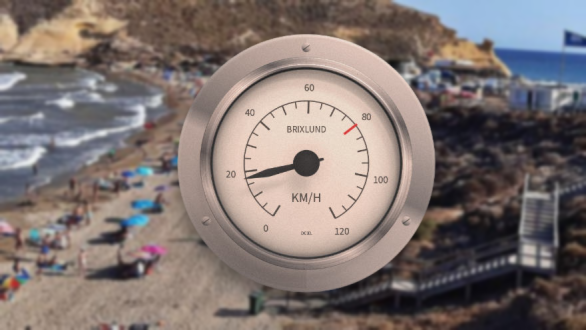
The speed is value=17.5 unit=km/h
